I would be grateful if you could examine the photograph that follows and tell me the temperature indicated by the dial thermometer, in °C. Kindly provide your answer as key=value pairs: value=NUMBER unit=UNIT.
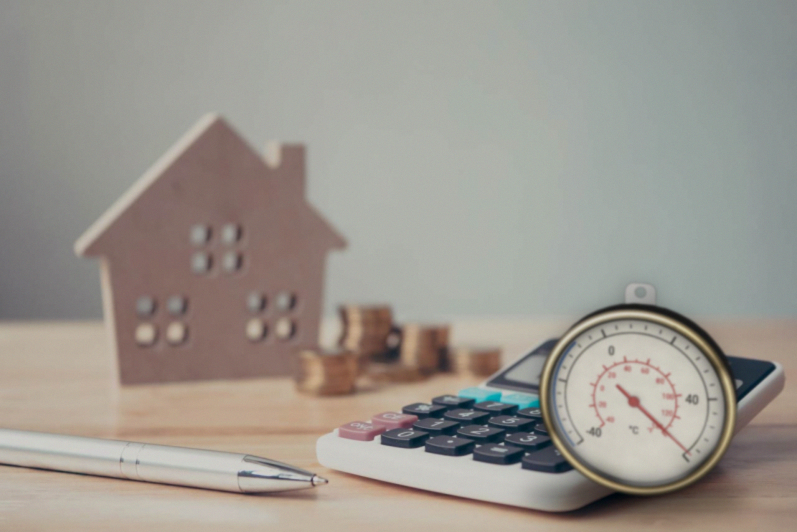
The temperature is value=58 unit=°C
